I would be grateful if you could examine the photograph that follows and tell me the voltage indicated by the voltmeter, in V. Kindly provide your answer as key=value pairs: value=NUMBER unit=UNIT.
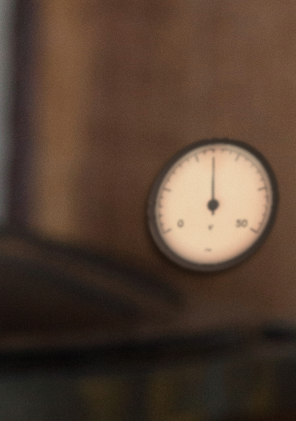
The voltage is value=24 unit=V
